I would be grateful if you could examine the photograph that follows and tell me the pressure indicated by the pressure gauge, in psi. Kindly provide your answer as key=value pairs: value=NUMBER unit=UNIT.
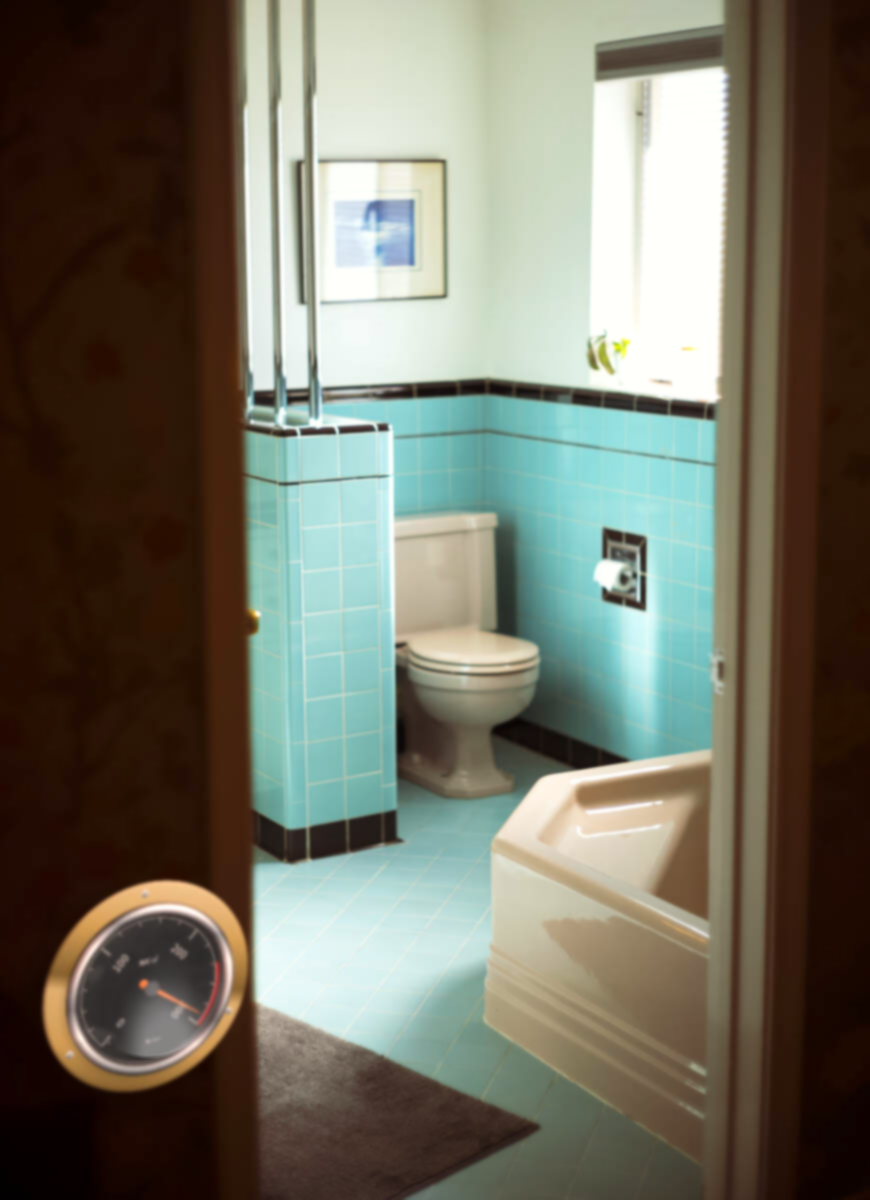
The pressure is value=290 unit=psi
